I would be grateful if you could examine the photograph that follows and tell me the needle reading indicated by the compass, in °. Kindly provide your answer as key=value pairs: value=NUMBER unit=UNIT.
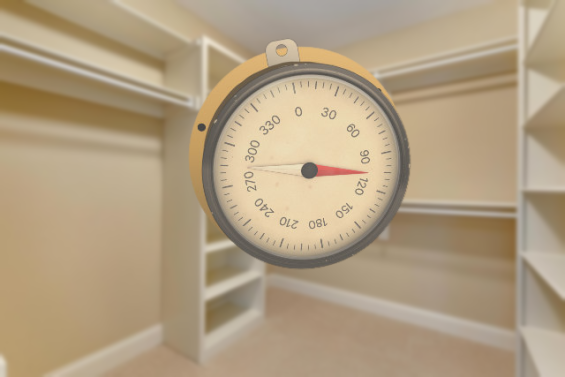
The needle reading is value=105 unit=°
